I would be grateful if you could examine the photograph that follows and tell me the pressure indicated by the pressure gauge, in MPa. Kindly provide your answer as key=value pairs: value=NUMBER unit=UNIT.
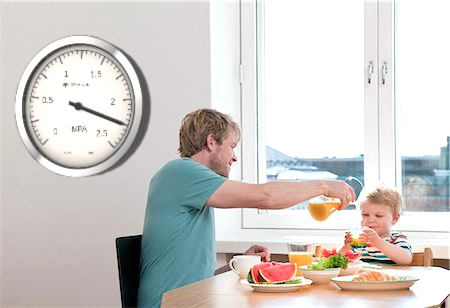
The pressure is value=2.25 unit=MPa
